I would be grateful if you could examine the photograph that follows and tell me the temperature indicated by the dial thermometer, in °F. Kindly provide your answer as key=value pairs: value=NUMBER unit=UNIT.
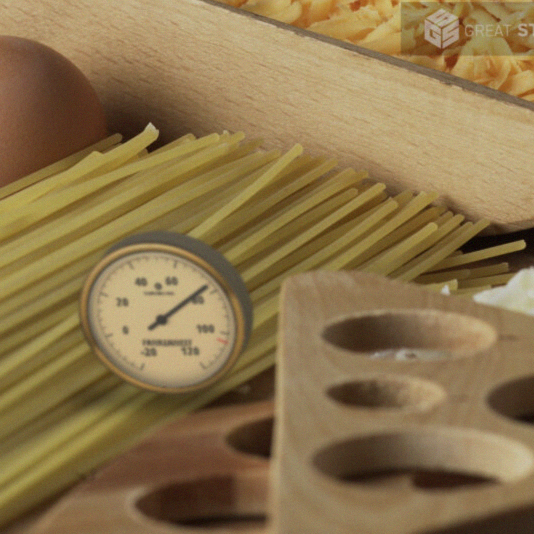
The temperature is value=76 unit=°F
